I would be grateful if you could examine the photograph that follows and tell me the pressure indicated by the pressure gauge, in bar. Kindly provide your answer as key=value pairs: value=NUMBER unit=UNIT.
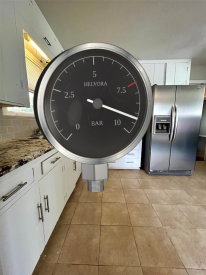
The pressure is value=9.25 unit=bar
